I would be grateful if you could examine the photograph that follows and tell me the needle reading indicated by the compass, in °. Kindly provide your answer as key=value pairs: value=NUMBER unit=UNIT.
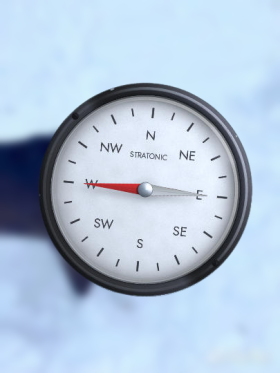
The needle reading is value=270 unit=°
